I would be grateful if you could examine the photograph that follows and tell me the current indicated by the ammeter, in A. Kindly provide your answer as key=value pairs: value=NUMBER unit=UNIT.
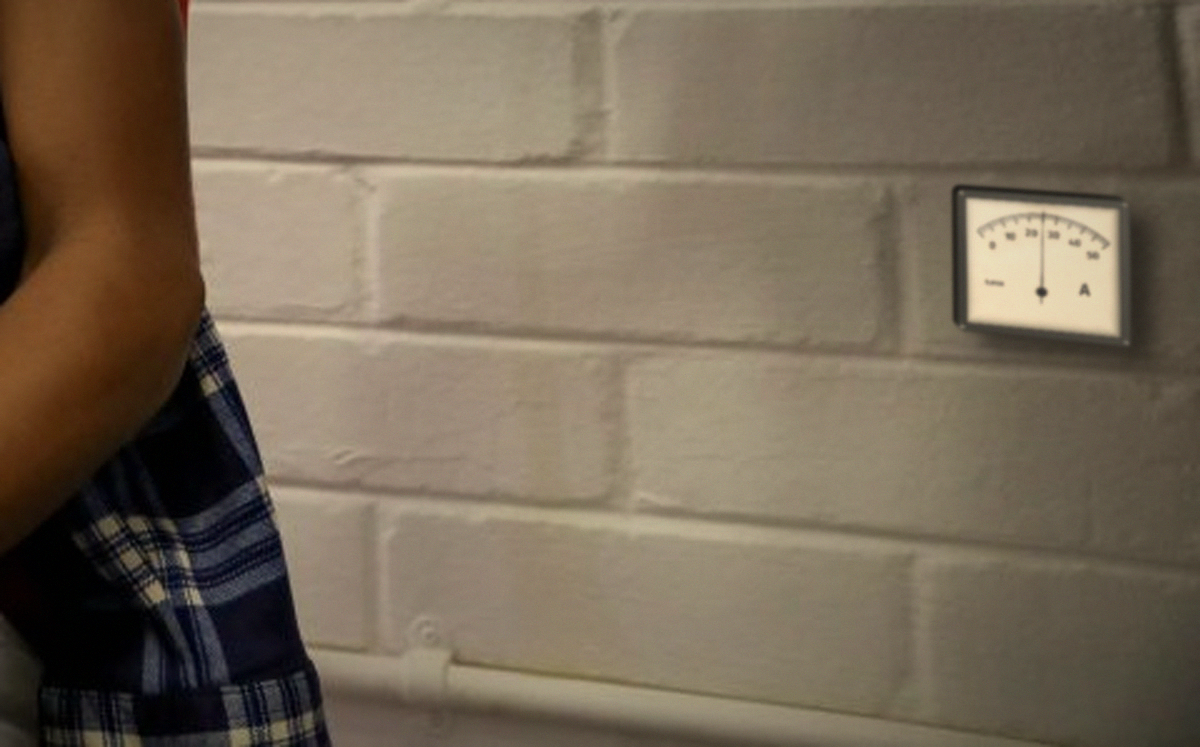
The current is value=25 unit=A
